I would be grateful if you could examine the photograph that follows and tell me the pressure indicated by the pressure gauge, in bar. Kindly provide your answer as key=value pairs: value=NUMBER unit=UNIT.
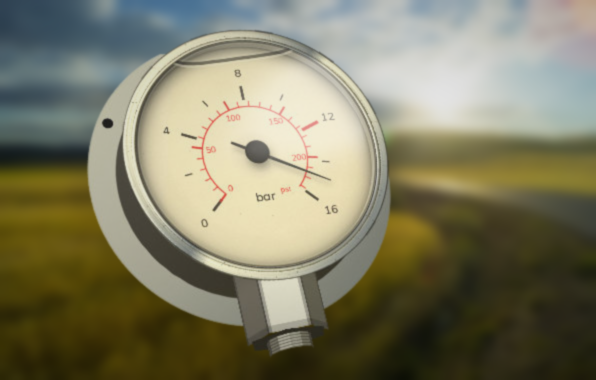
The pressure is value=15 unit=bar
